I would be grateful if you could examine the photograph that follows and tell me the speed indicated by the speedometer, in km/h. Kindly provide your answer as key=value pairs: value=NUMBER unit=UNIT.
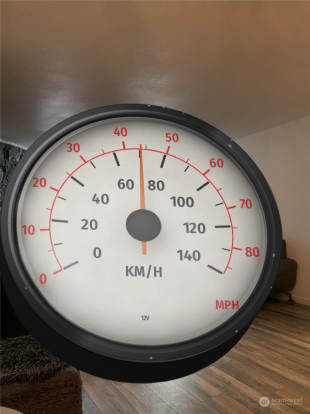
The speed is value=70 unit=km/h
